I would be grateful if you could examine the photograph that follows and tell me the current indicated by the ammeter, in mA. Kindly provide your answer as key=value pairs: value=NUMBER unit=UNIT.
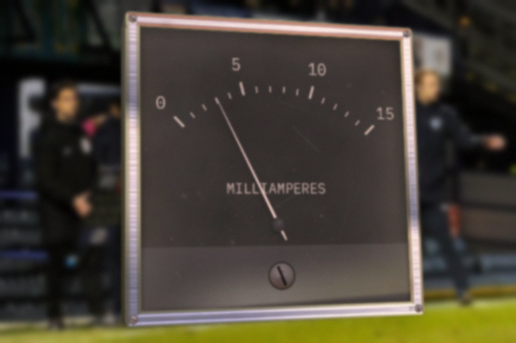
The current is value=3 unit=mA
